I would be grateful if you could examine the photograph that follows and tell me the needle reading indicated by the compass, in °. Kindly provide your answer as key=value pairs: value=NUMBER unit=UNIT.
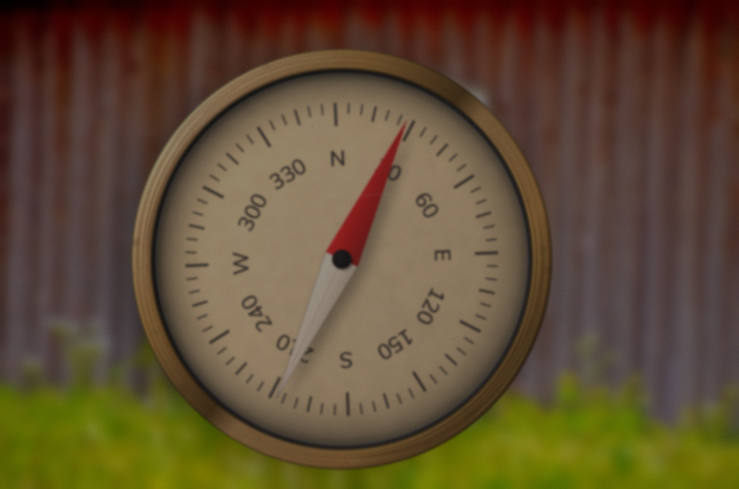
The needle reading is value=27.5 unit=°
